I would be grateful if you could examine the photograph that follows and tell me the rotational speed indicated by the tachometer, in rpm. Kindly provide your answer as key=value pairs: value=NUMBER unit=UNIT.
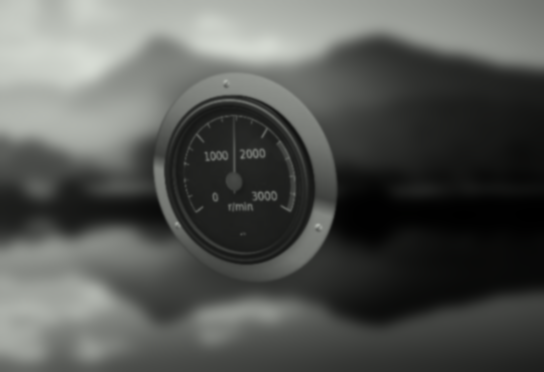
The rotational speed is value=1600 unit=rpm
